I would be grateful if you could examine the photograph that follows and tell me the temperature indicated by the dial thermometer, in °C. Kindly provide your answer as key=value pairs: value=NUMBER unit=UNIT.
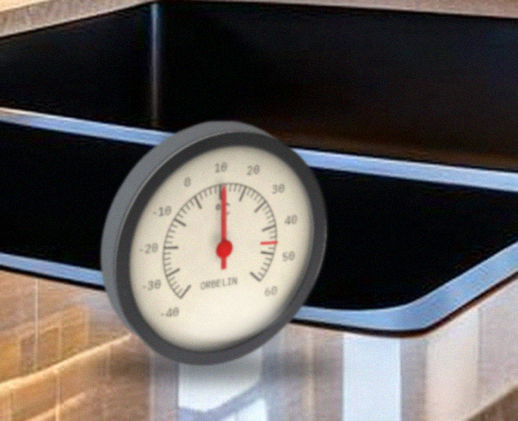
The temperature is value=10 unit=°C
